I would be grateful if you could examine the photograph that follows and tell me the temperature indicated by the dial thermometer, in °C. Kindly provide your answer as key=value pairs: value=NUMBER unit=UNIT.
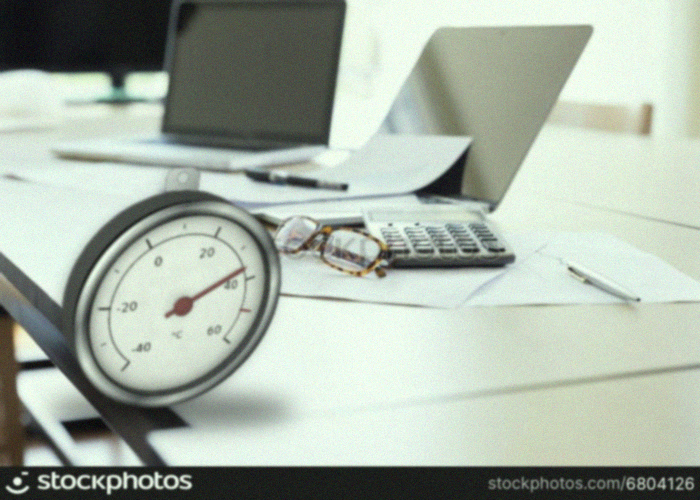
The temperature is value=35 unit=°C
